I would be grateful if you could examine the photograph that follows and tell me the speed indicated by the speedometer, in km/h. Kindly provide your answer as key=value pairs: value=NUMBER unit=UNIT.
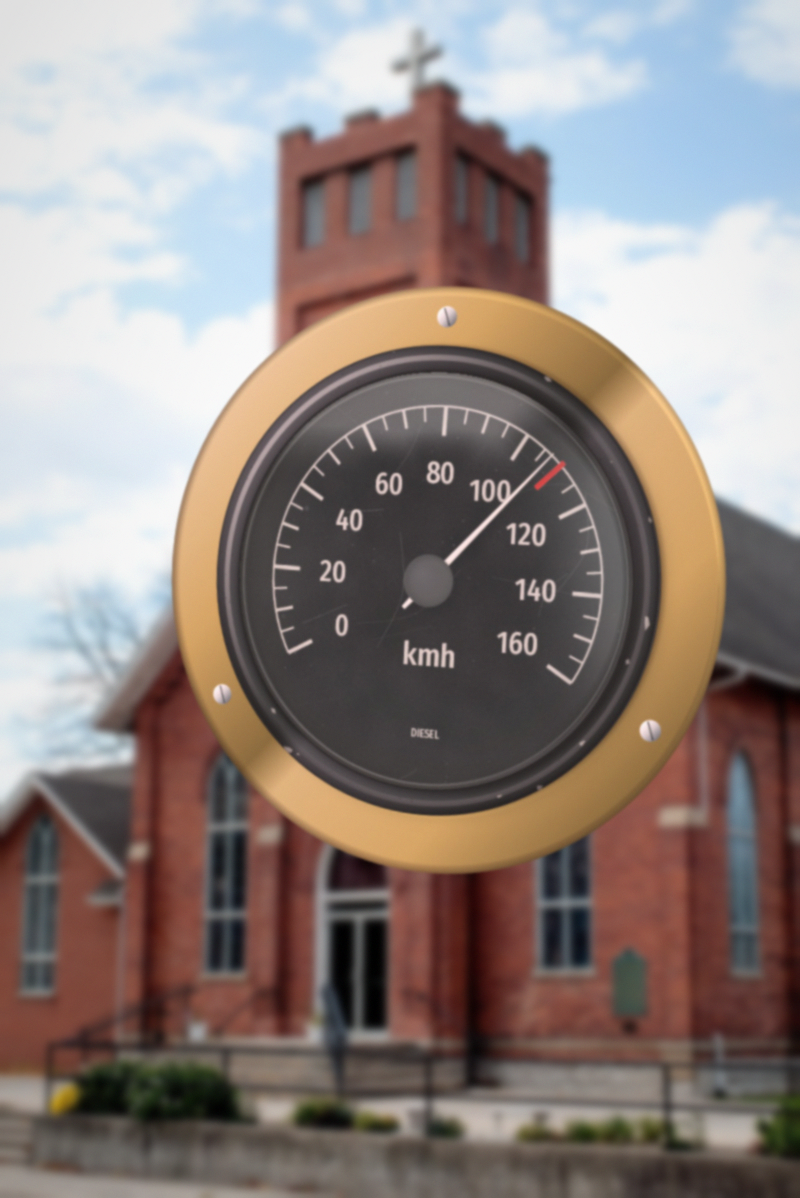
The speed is value=107.5 unit=km/h
